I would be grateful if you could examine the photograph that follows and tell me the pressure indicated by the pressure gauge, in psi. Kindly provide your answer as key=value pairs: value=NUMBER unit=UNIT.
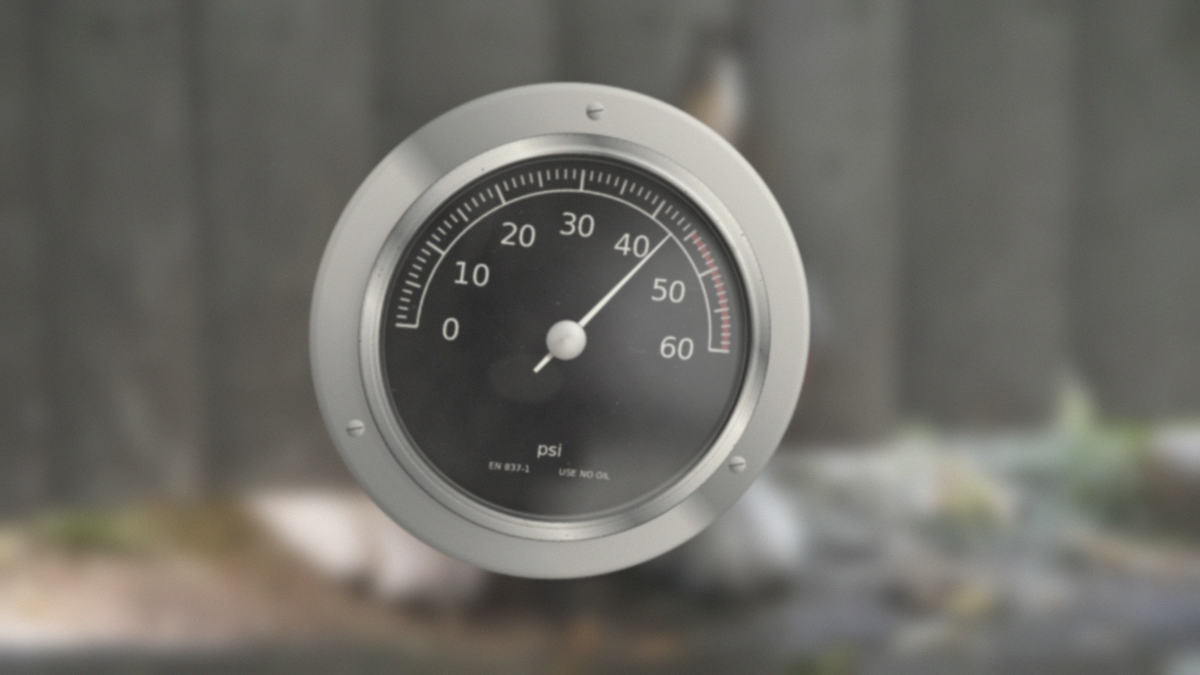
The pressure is value=43 unit=psi
